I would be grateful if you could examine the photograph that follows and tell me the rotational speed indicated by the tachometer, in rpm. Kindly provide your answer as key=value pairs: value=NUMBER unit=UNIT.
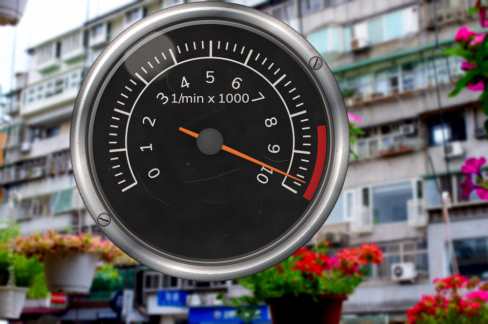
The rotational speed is value=9700 unit=rpm
